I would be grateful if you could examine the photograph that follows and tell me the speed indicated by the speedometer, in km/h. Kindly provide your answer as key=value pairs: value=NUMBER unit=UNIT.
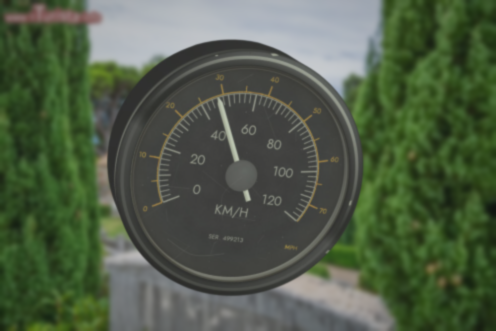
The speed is value=46 unit=km/h
